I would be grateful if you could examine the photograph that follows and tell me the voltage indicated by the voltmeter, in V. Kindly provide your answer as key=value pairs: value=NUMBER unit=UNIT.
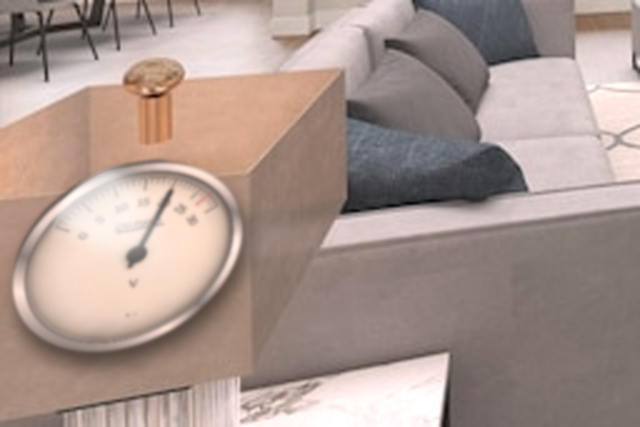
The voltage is value=20 unit=V
